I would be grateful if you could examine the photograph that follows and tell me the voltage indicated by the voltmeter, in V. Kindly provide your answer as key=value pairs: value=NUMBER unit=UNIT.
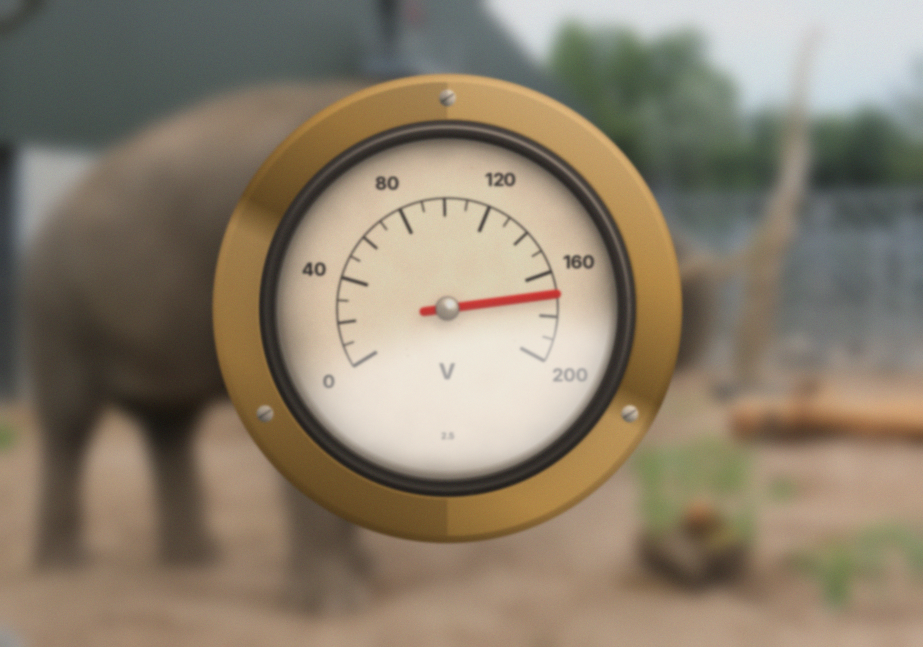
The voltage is value=170 unit=V
